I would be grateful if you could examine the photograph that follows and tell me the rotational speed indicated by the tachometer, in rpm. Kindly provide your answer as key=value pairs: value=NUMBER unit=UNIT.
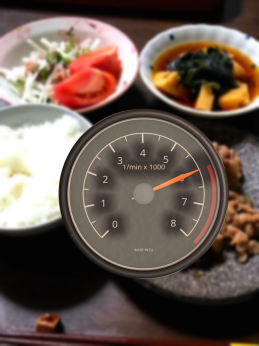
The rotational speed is value=6000 unit=rpm
